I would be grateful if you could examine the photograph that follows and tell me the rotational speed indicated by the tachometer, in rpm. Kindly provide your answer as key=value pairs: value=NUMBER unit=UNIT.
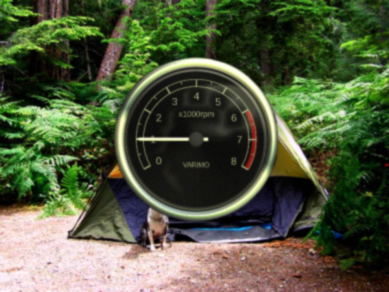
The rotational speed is value=1000 unit=rpm
